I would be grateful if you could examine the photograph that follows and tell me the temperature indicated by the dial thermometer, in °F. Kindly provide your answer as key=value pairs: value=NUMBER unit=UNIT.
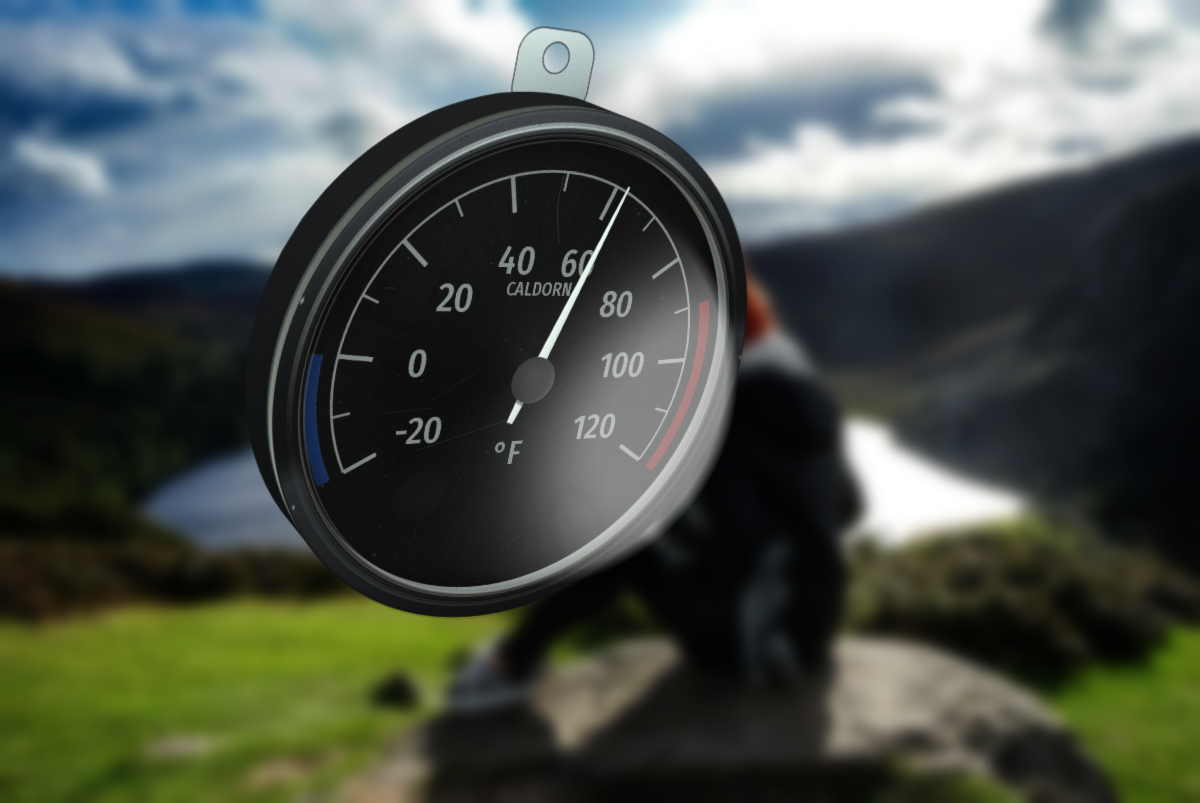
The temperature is value=60 unit=°F
